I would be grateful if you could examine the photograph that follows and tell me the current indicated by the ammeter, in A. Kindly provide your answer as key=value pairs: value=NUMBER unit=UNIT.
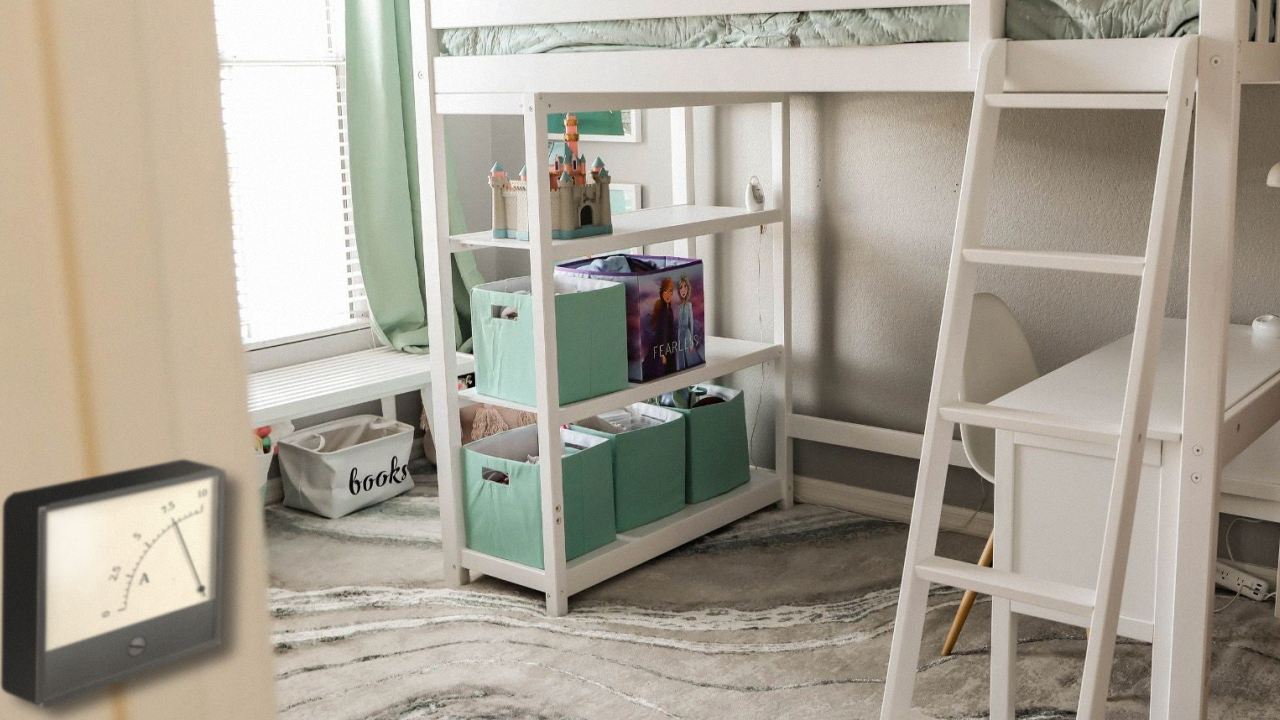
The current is value=7.5 unit=A
